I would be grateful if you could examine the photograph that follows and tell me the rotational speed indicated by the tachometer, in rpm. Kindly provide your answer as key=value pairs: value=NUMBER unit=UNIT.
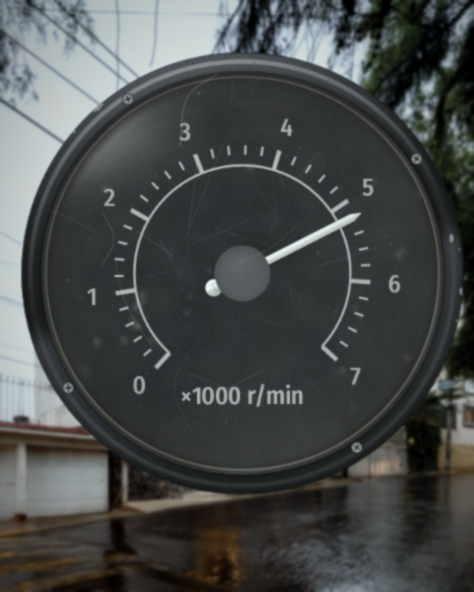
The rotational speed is value=5200 unit=rpm
